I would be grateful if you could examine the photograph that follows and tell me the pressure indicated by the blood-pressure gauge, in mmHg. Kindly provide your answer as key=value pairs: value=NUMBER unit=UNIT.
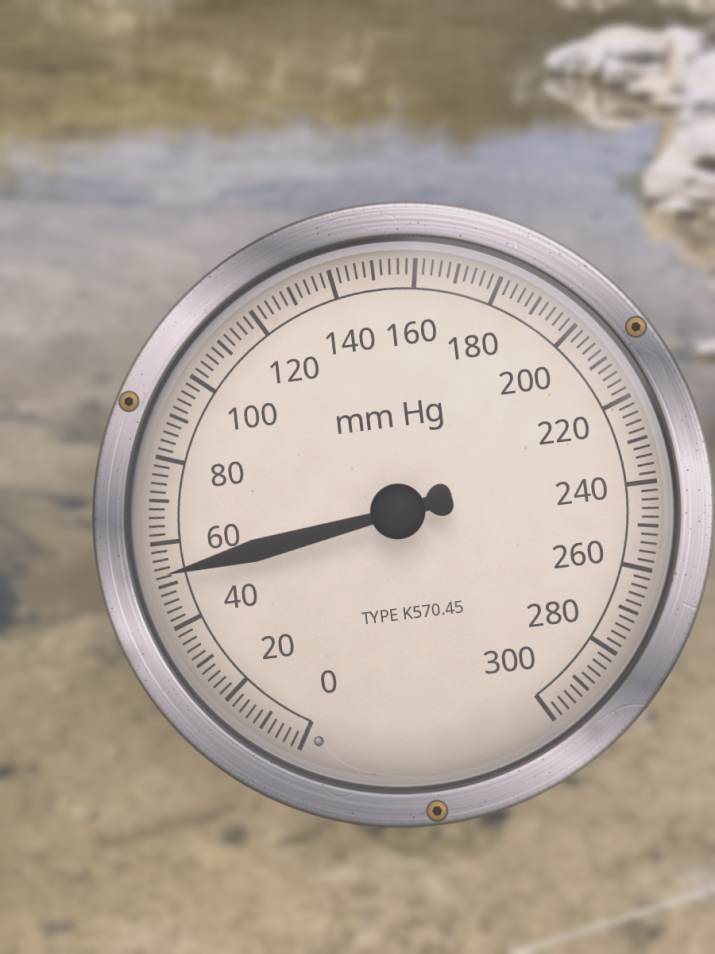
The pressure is value=52 unit=mmHg
